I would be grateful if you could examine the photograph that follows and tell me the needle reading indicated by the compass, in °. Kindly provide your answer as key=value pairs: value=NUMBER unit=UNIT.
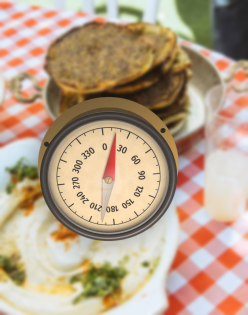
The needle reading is value=15 unit=°
